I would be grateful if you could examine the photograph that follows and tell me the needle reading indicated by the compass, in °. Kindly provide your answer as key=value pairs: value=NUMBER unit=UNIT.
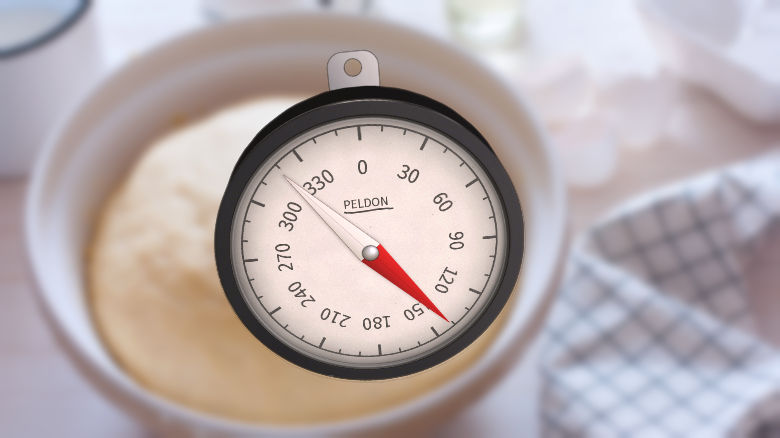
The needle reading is value=140 unit=°
